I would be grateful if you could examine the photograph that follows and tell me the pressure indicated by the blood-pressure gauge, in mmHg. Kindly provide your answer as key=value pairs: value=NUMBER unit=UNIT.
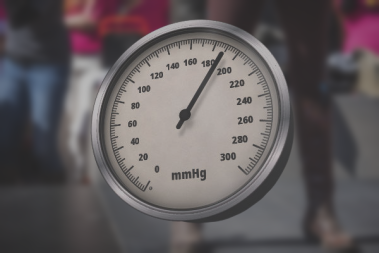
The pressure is value=190 unit=mmHg
